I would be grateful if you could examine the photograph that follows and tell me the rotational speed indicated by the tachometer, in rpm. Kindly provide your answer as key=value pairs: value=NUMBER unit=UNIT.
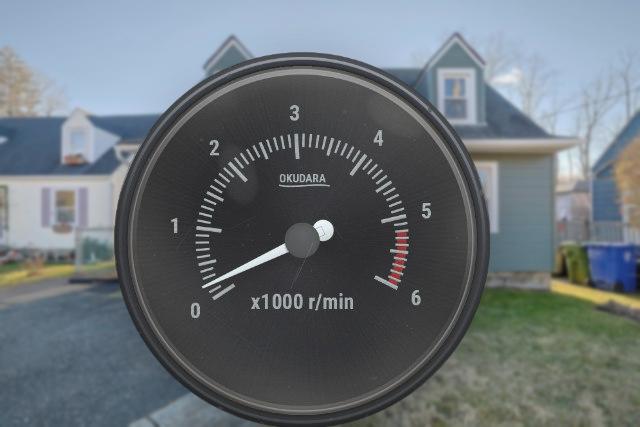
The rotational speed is value=200 unit=rpm
